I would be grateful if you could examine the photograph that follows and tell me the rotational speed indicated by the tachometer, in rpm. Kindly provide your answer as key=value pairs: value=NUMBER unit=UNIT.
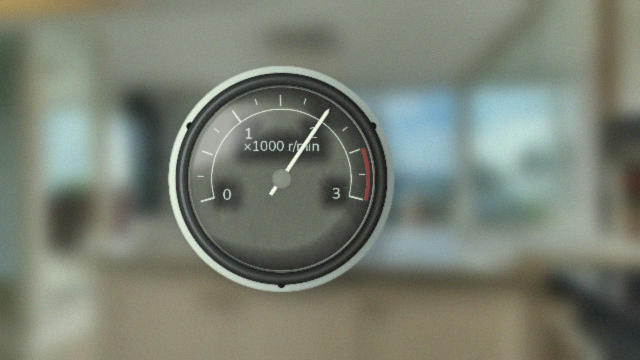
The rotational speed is value=2000 unit=rpm
